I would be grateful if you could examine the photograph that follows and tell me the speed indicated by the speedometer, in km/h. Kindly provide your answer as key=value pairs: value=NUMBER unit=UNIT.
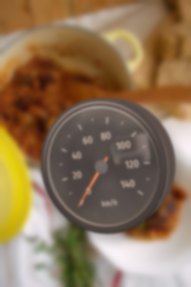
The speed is value=0 unit=km/h
